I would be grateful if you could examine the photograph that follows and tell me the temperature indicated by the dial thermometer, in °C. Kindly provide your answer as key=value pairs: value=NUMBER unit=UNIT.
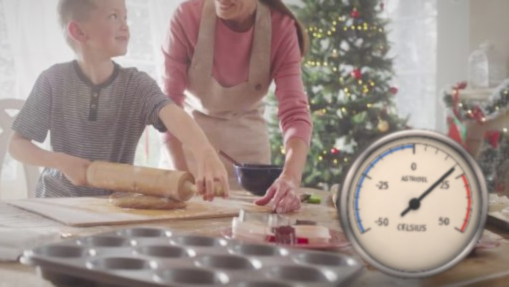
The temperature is value=20 unit=°C
